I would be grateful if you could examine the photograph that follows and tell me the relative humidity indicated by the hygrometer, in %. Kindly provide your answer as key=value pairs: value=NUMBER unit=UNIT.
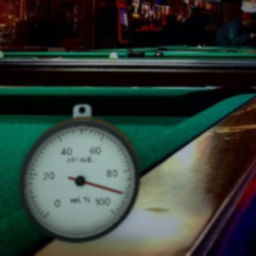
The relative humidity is value=90 unit=%
